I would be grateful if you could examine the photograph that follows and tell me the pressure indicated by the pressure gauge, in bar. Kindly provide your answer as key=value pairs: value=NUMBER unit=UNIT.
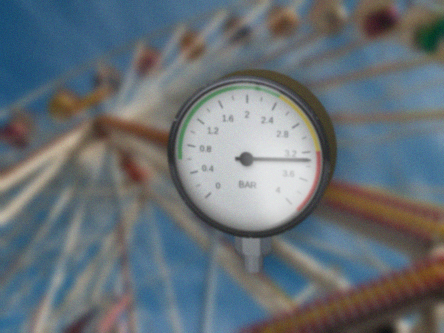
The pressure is value=3.3 unit=bar
